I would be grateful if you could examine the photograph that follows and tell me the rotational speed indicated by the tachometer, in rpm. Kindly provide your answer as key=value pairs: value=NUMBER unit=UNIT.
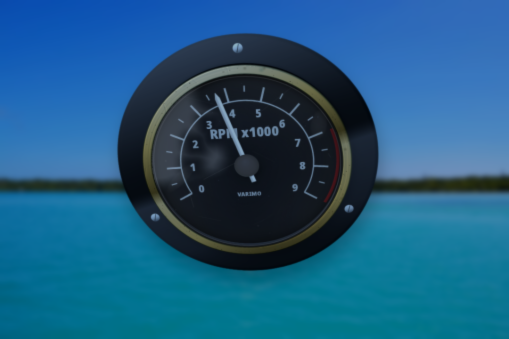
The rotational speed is value=3750 unit=rpm
